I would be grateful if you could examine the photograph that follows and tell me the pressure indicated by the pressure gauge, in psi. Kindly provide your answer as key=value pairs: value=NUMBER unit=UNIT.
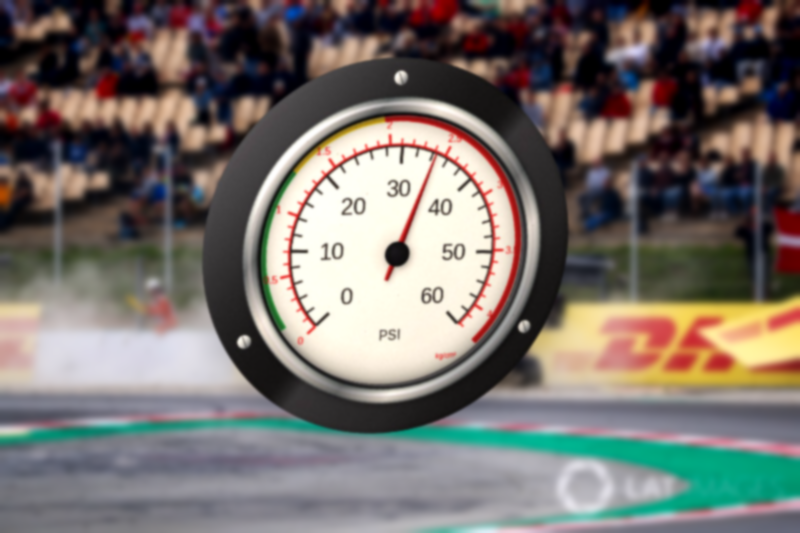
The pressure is value=34 unit=psi
